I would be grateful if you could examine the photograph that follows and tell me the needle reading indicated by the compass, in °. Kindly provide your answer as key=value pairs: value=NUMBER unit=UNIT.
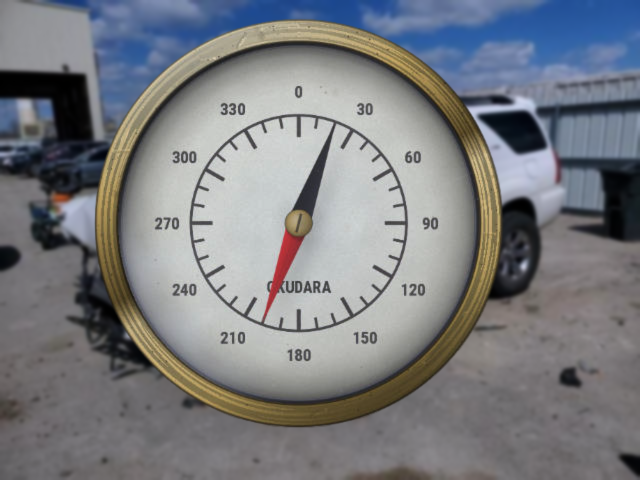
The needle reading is value=200 unit=°
